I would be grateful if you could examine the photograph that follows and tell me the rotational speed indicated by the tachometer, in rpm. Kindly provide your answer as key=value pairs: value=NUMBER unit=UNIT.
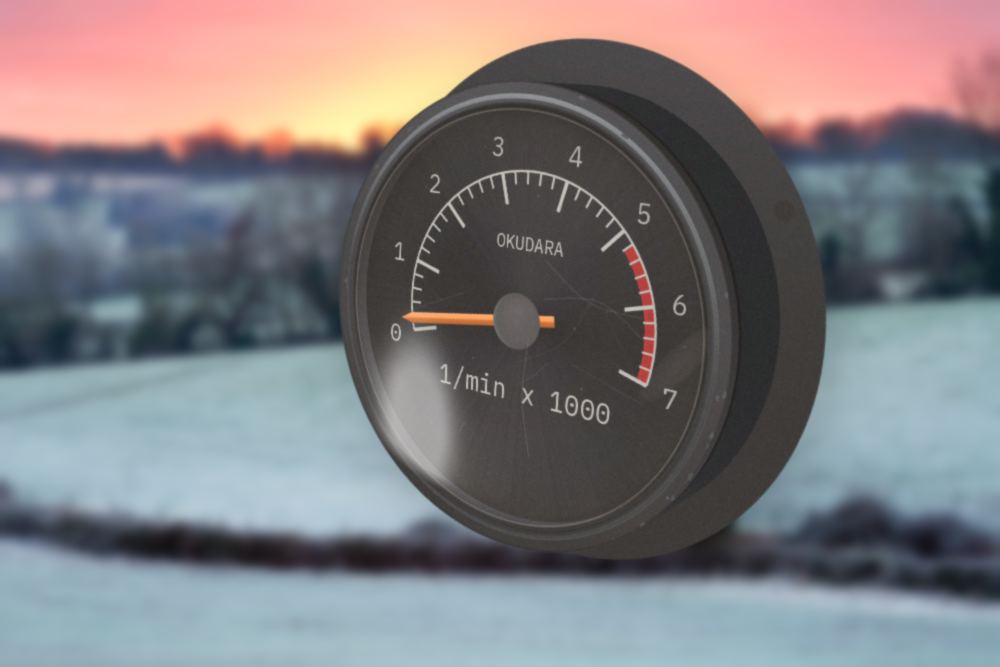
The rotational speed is value=200 unit=rpm
